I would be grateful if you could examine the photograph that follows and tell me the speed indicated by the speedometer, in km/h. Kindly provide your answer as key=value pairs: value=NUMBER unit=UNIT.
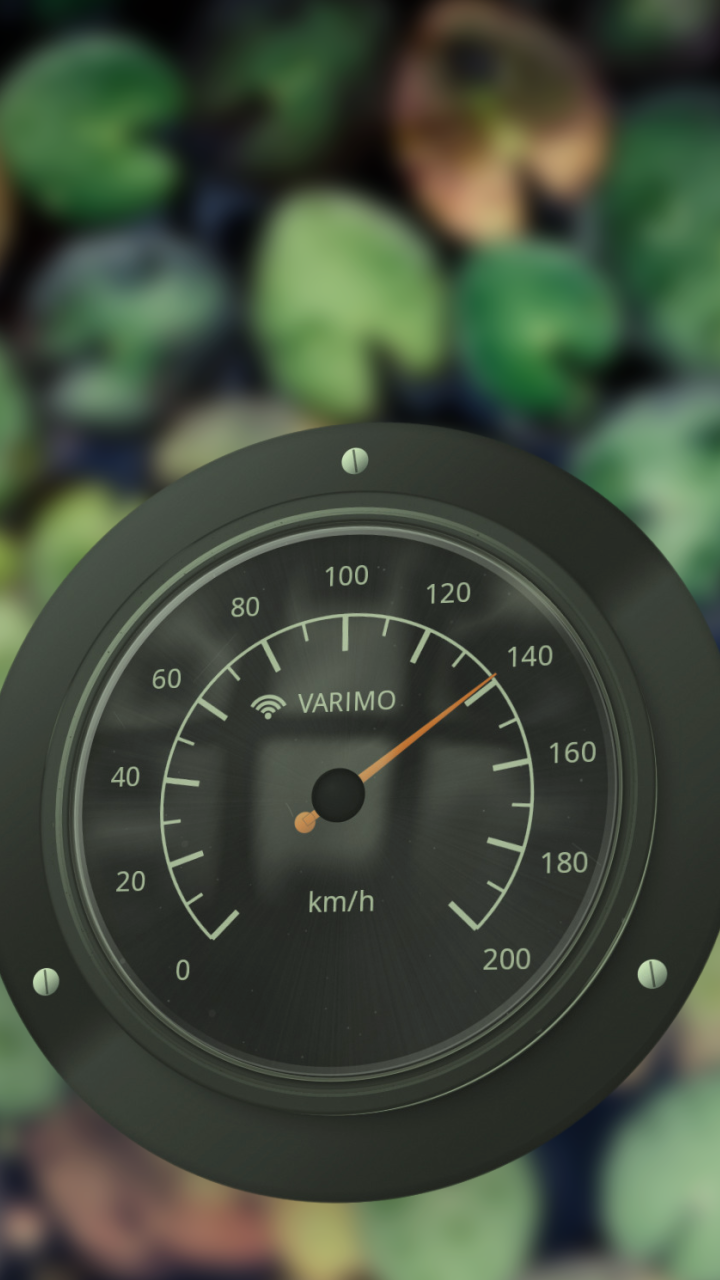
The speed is value=140 unit=km/h
